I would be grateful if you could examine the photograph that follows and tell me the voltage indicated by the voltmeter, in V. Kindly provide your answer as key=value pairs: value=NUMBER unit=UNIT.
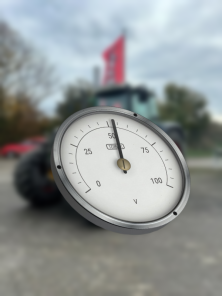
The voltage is value=52.5 unit=V
